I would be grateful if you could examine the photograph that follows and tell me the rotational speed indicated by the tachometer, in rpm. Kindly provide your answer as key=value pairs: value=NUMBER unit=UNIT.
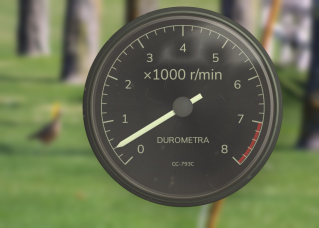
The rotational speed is value=400 unit=rpm
